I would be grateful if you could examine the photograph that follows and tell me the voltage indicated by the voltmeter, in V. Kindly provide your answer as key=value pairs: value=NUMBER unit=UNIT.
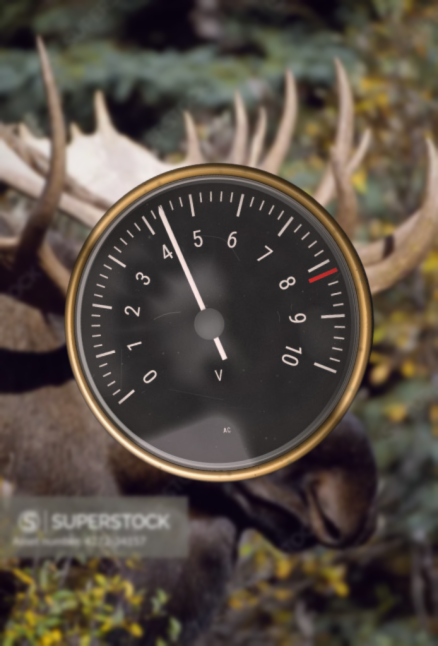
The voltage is value=4.4 unit=V
